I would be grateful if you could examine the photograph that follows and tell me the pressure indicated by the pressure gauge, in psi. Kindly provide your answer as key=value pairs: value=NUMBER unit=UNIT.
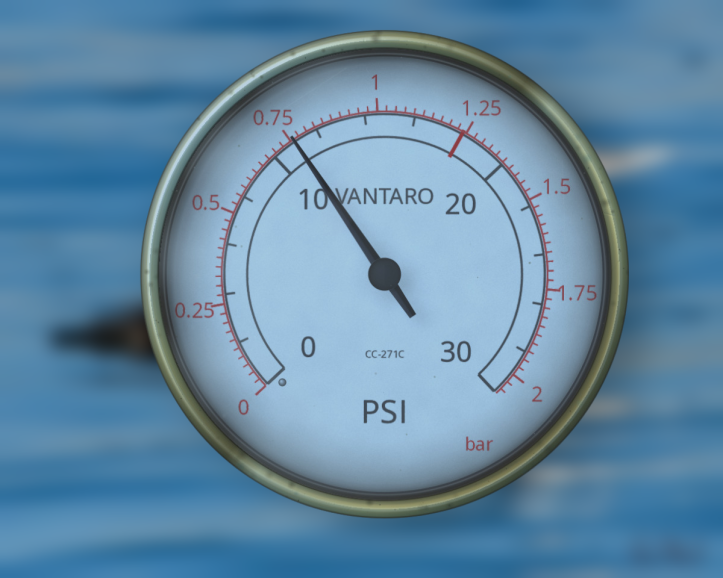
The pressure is value=11 unit=psi
